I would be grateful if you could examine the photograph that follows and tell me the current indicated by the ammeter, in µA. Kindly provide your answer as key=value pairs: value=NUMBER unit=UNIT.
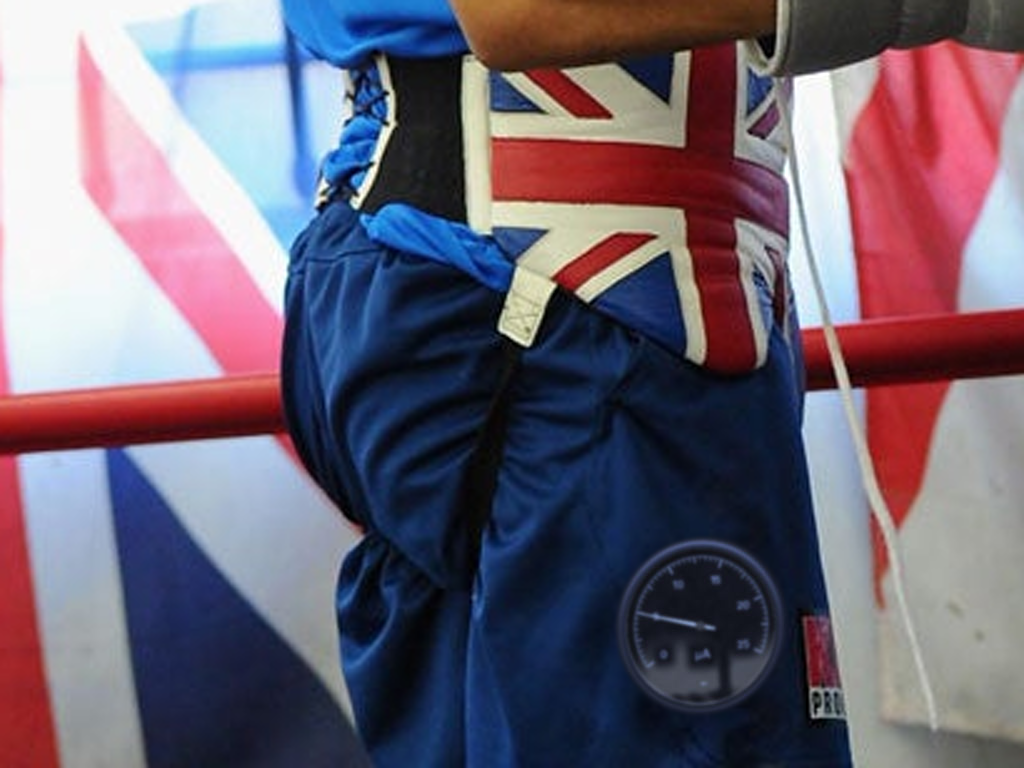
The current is value=5 unit=µA
